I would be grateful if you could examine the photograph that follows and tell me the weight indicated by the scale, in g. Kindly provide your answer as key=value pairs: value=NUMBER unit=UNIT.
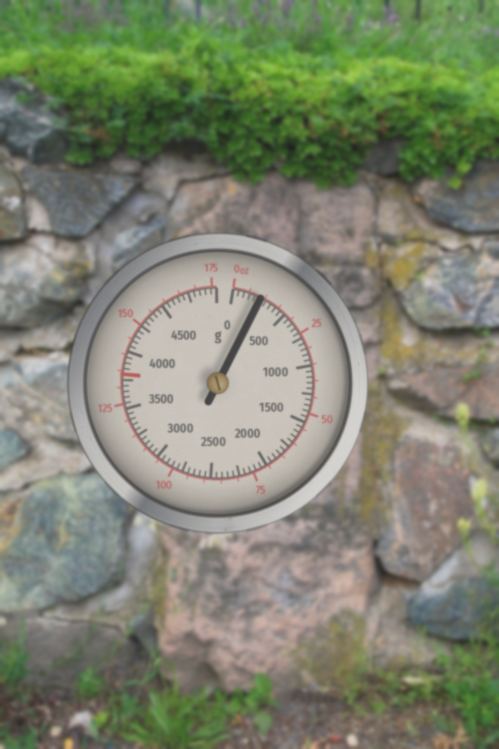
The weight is value=250 unit=g
